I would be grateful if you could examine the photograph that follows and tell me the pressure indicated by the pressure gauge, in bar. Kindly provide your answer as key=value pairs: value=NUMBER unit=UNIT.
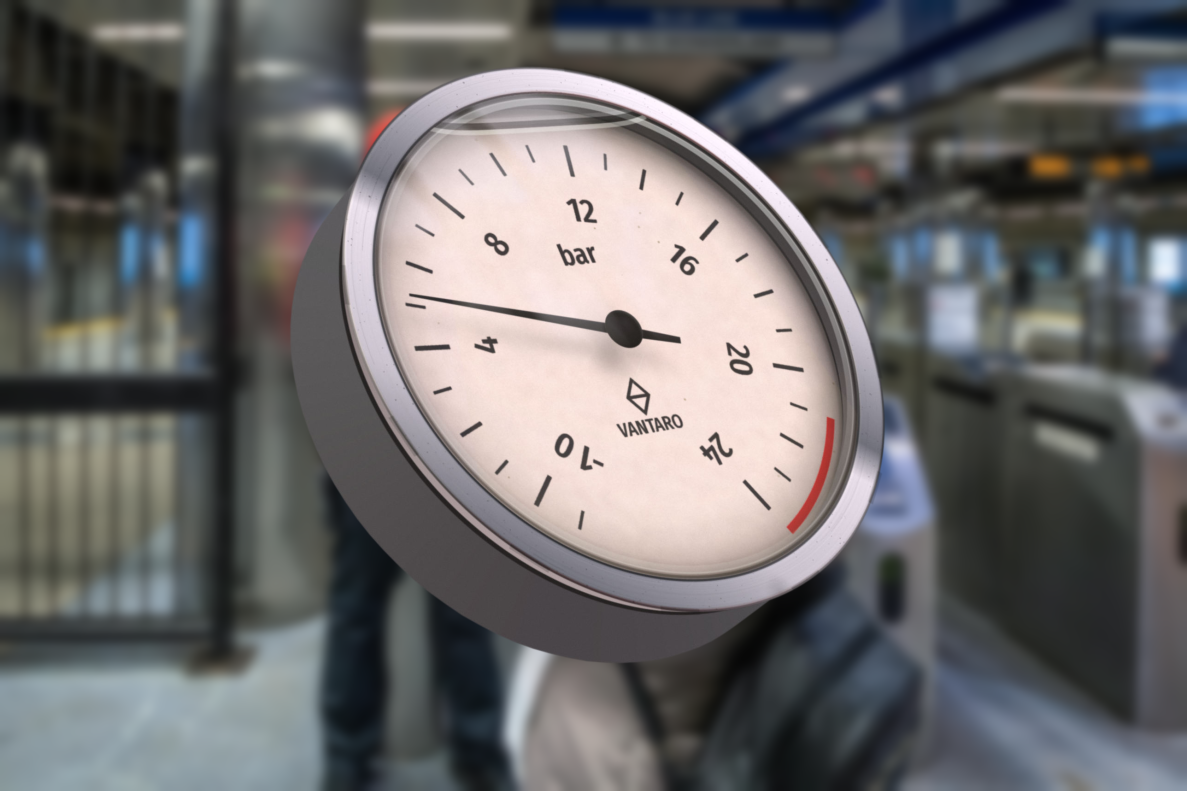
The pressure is value=5 unit=bar
